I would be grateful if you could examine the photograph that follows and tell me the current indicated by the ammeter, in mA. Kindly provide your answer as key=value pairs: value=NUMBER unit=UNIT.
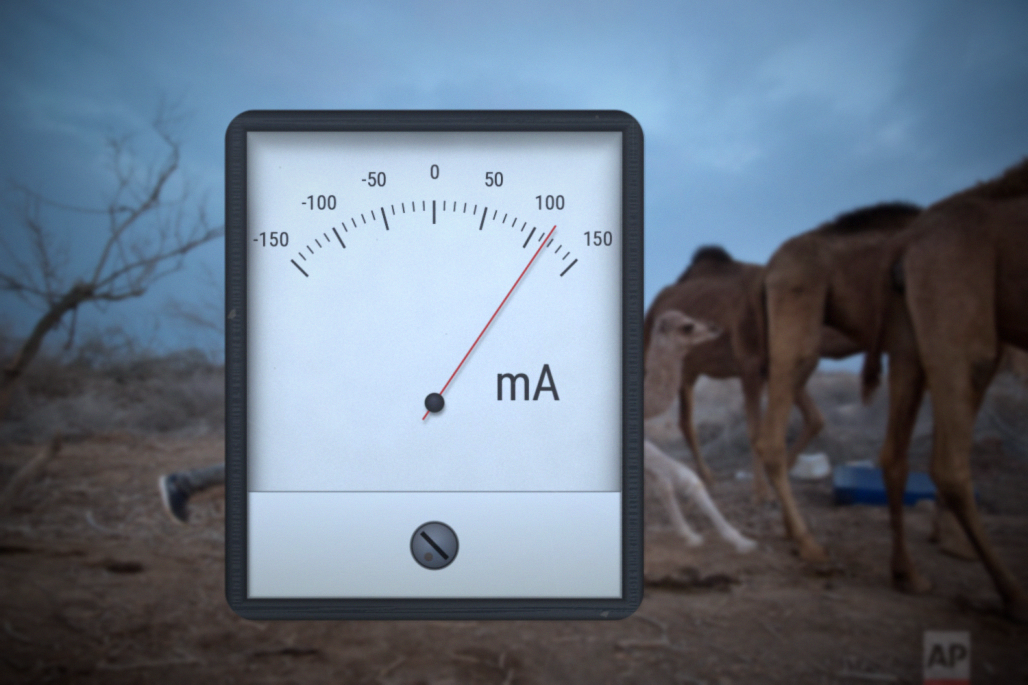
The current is value=115 unit=mA
